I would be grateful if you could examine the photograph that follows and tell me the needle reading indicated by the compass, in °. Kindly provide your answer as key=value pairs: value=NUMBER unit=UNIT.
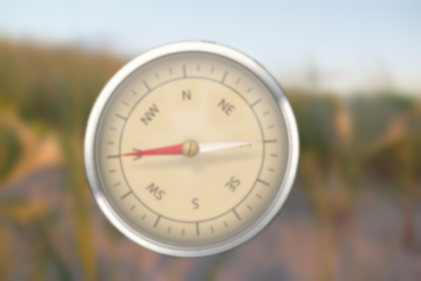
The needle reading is value=270 unit=°
